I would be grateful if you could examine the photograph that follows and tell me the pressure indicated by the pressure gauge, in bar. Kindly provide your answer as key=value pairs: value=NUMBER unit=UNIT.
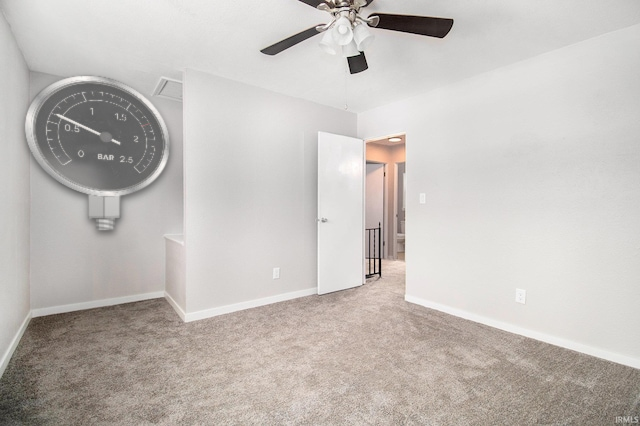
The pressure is value=0.6 unit=bar
